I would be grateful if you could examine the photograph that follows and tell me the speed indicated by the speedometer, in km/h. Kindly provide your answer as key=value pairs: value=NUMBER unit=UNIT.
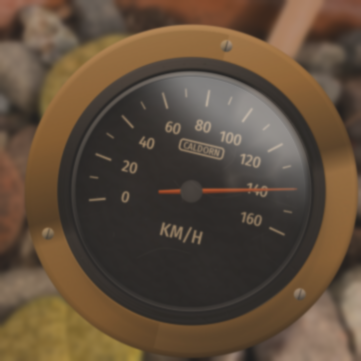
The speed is value=140 unit=km/h
